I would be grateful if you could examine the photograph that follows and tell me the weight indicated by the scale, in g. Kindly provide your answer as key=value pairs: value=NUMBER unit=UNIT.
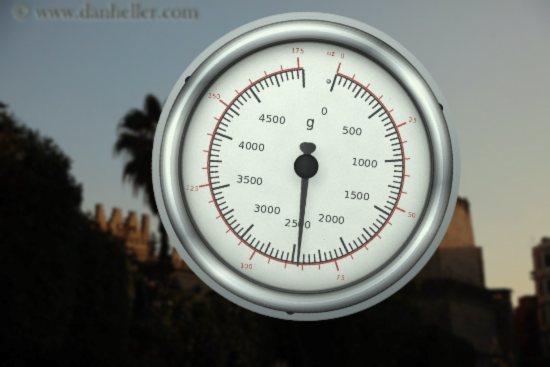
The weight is value=2450 unit=g
